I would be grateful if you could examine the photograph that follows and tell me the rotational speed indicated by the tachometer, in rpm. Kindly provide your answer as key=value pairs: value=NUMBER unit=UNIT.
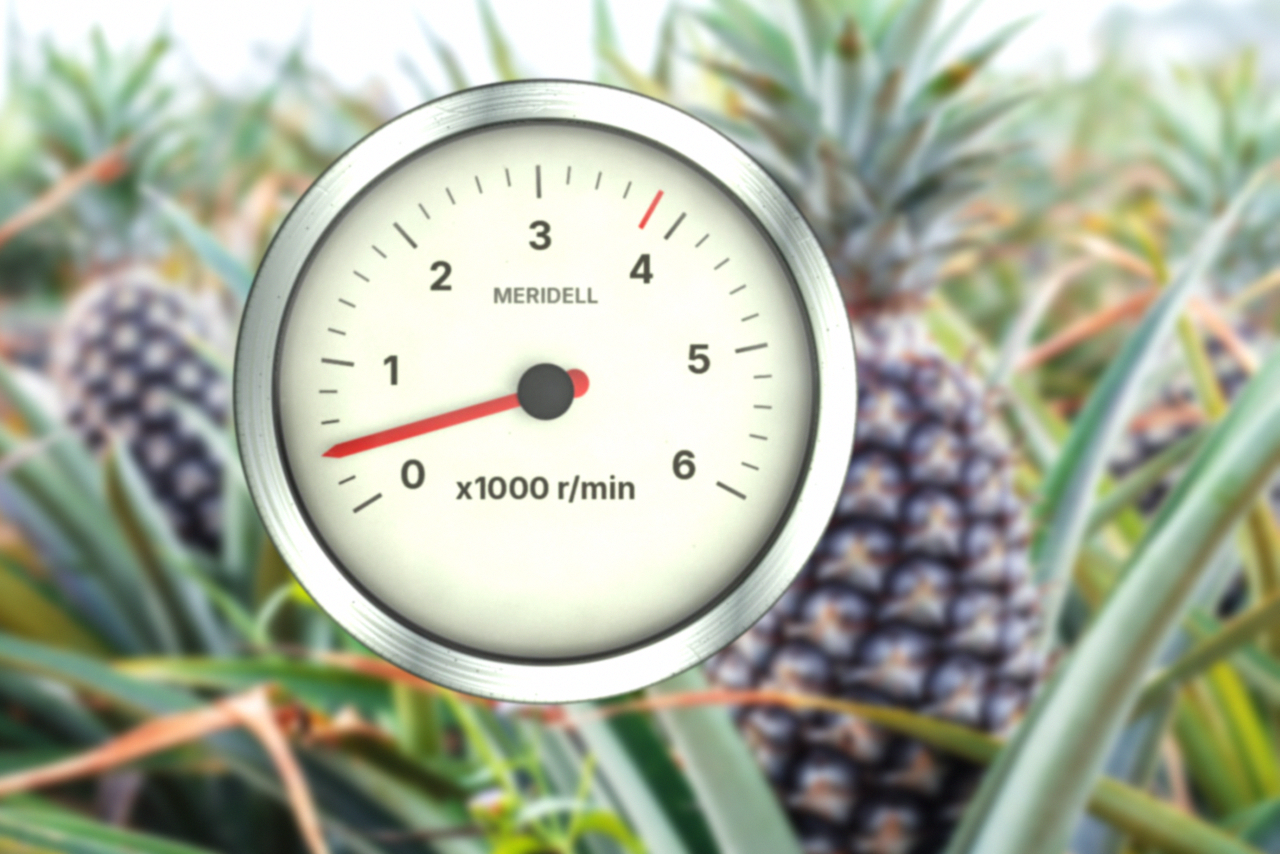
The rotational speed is value=400 unit=rpm
